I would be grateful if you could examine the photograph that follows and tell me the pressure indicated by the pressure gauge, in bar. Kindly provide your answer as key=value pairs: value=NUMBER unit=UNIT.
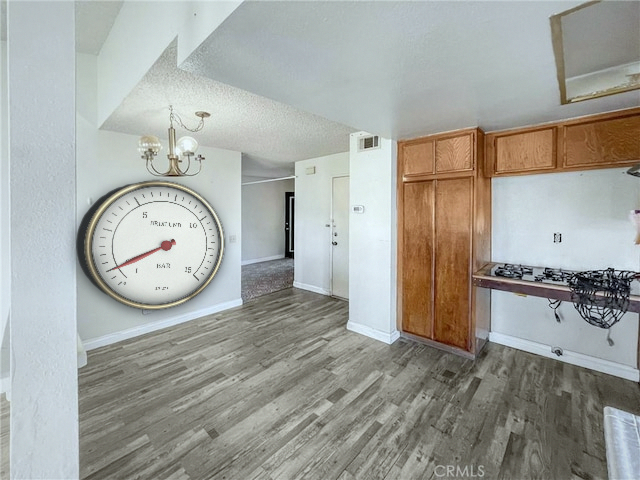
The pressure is value=0 unit=bar
